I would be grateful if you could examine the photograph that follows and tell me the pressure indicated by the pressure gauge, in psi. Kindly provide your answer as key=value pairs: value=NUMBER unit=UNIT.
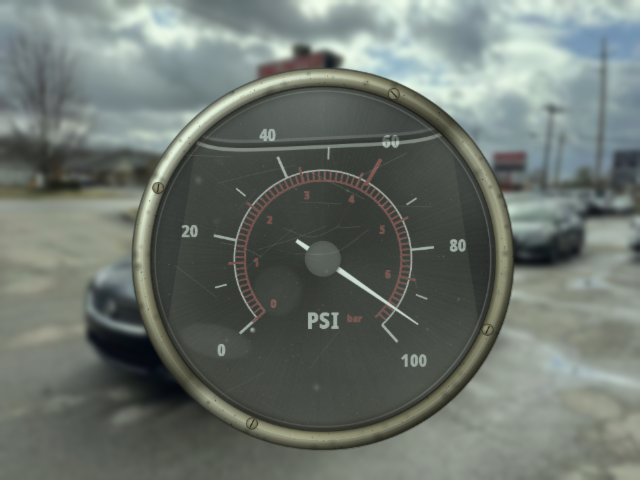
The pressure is value=95 unit=psi
